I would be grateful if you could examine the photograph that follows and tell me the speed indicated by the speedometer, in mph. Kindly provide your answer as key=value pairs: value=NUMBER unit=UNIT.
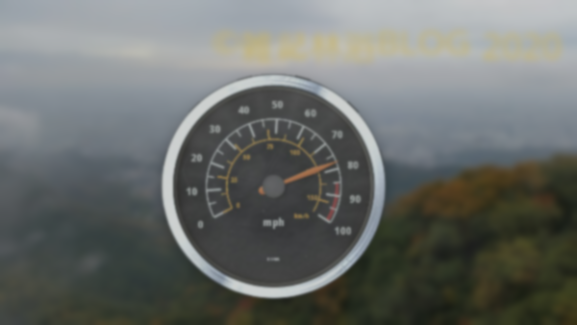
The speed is value=77.5 unit=mph
